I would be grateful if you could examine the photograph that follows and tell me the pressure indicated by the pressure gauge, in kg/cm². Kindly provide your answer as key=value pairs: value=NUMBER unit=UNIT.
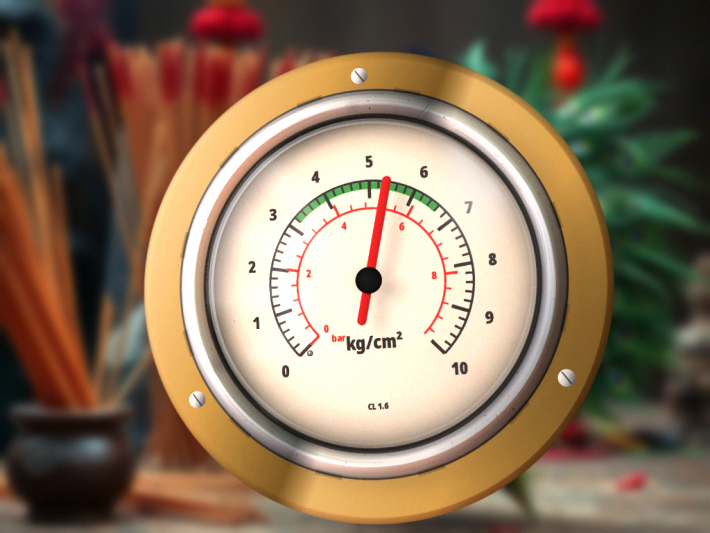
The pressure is value=5.4 unit=kg/cm²
